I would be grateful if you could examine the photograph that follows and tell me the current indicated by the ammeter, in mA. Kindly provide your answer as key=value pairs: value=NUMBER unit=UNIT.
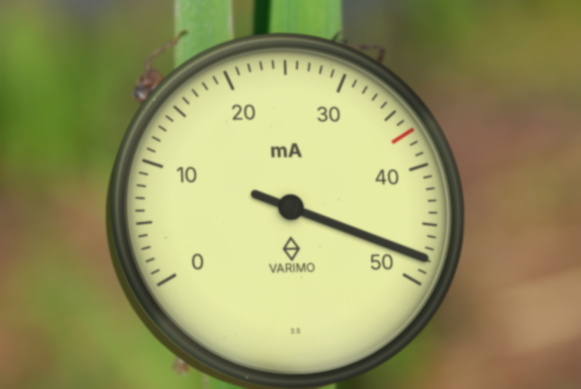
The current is value=48 unit=mA
